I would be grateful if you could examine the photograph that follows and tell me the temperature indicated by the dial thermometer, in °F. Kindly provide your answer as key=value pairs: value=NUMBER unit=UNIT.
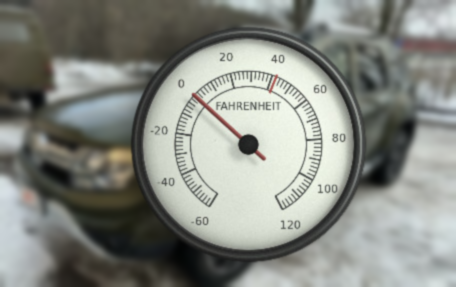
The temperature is value=0 unit=°F
